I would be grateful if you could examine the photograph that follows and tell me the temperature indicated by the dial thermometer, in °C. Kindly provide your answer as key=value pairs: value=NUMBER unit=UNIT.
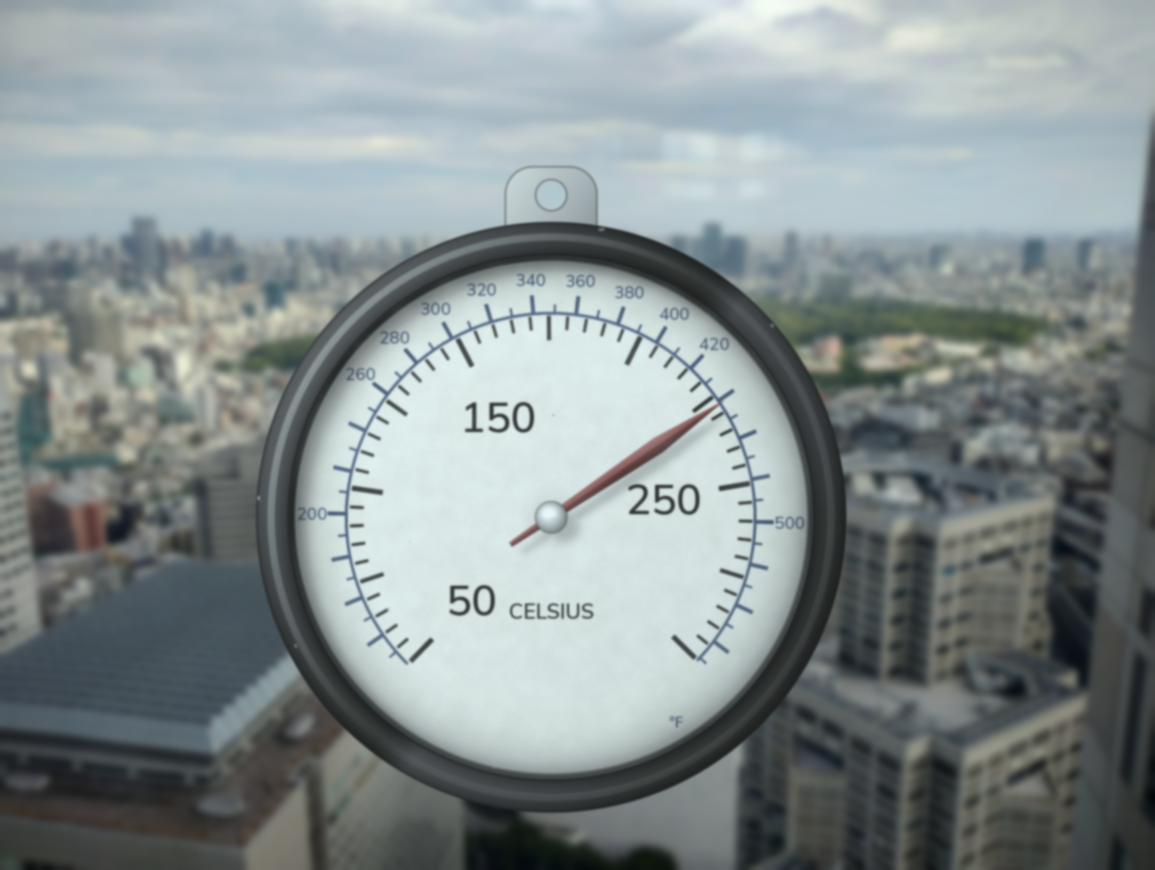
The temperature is value=227.5 unit=°C
